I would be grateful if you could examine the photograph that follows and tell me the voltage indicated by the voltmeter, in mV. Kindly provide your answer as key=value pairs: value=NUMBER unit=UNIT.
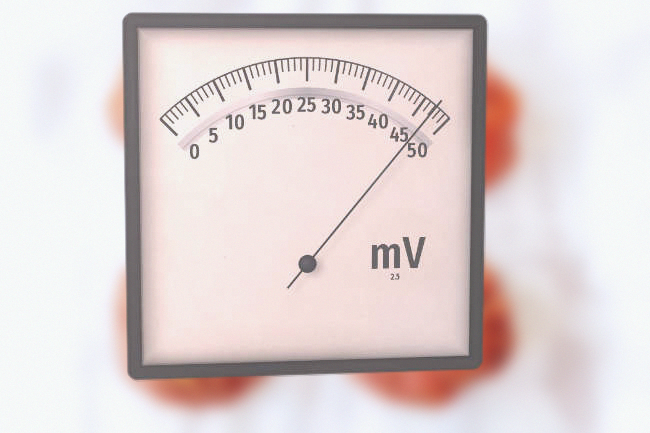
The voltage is value=47 unit=mV
